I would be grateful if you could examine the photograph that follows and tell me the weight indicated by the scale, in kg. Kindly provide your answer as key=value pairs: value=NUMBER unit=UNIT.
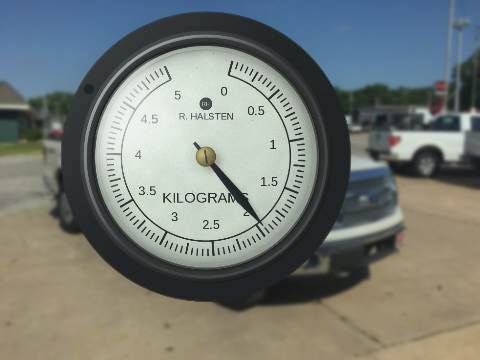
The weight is value=1.95 unit=kg
